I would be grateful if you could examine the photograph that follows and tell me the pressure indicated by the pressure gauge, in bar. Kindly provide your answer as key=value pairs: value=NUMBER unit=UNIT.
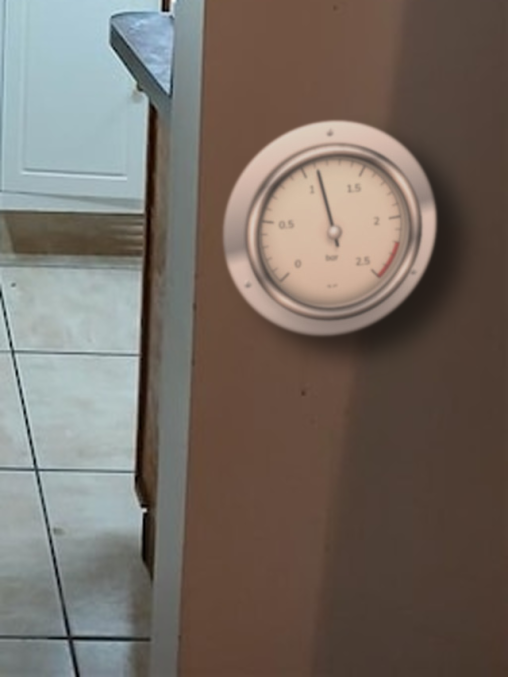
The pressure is value=1.1 unit=bar
